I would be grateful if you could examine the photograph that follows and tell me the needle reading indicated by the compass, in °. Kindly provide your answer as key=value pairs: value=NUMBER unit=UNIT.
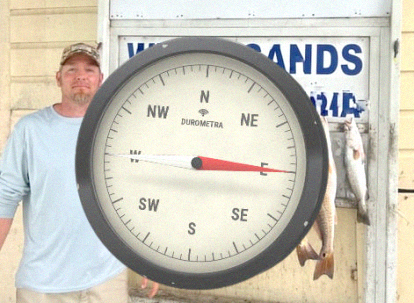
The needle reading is value=90 unit=°
